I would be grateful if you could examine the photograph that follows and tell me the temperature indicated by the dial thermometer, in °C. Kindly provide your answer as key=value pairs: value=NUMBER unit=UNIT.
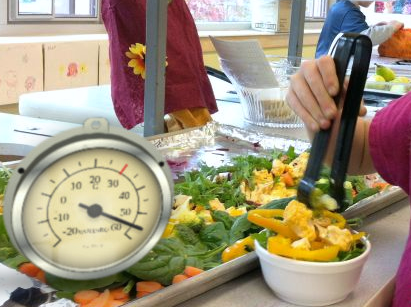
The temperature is value=55 unit=°C
